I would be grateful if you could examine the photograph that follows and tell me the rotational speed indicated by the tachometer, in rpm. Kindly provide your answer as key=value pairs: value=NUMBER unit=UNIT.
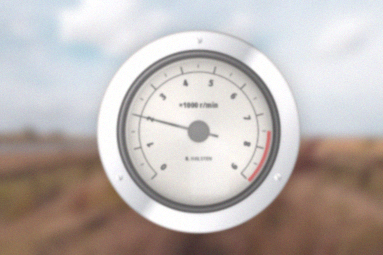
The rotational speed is value=2000 unit=rpm
